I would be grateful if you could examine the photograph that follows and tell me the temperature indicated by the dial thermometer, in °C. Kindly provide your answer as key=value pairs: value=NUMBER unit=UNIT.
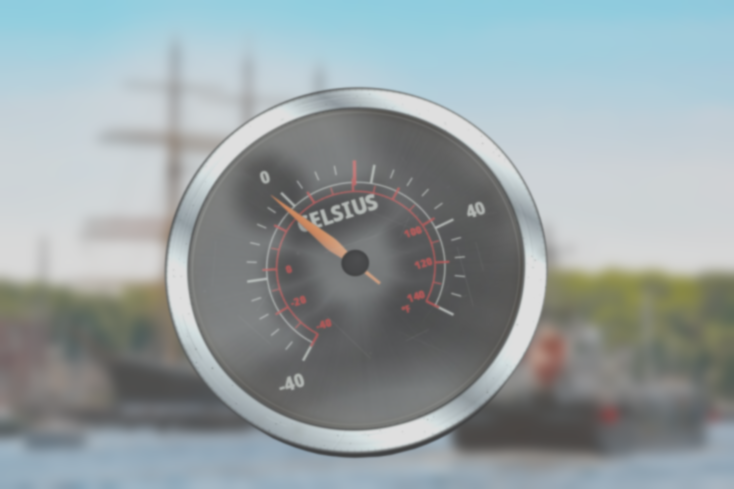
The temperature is value=-2 unit=°C
